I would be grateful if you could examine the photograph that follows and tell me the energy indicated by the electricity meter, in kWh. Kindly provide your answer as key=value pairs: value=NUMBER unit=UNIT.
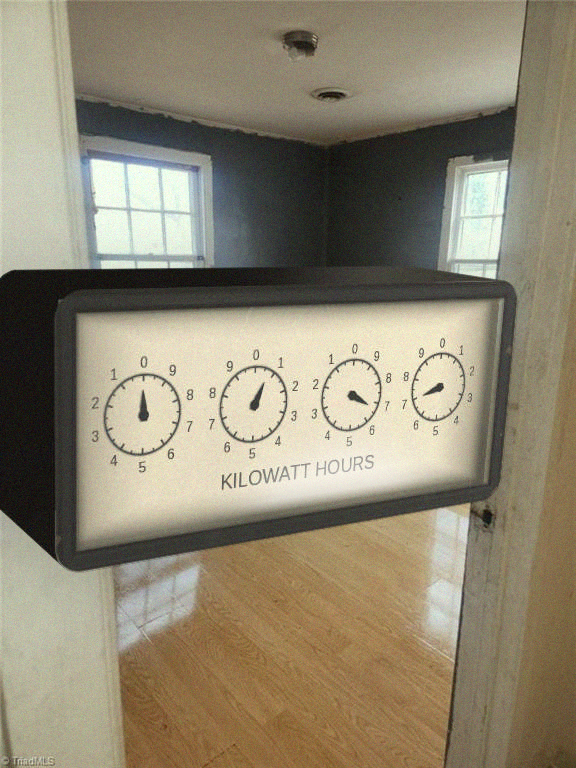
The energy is value=67 unit=kWh
